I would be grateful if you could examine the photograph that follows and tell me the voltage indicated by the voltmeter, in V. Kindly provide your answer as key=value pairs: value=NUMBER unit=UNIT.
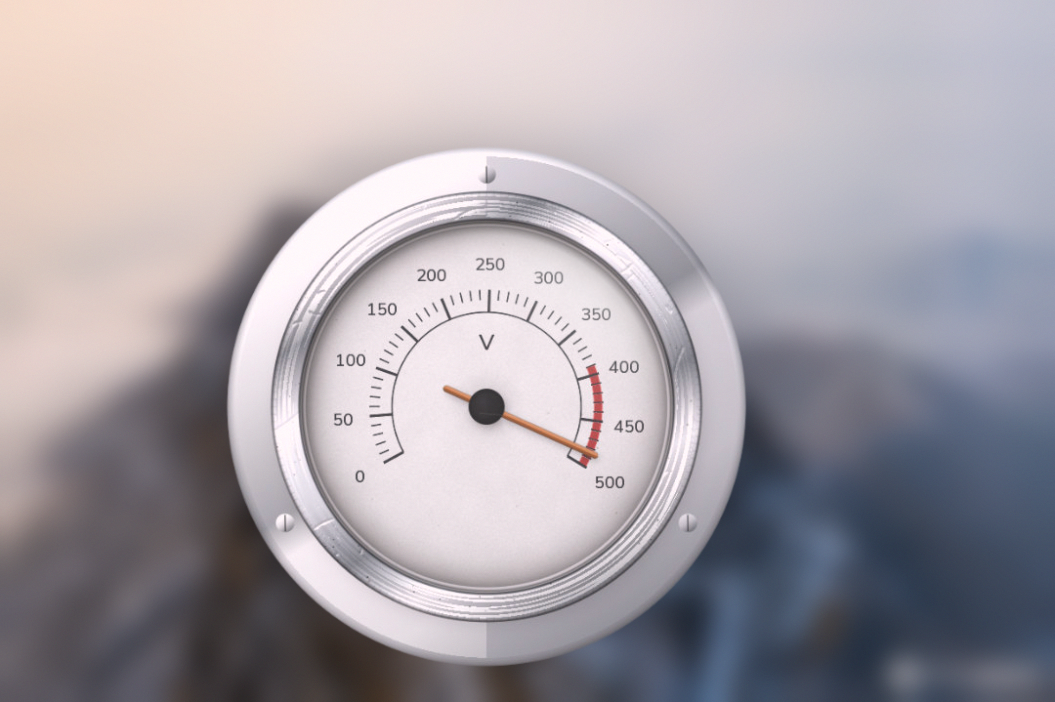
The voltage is value=485 unit=V
